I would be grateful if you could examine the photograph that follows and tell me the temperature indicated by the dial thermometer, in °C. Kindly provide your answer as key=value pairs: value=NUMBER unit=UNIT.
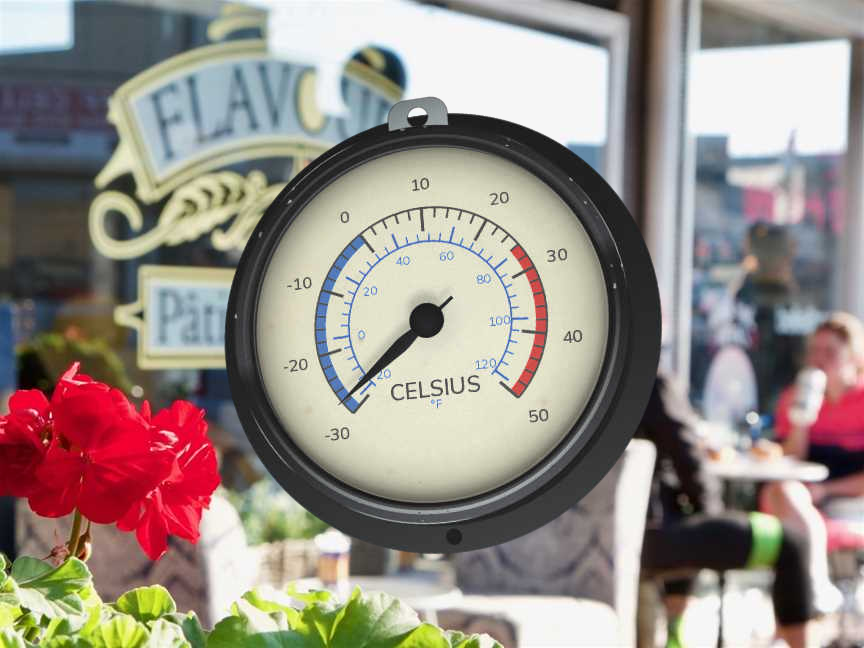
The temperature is value=-28 unit=°C
